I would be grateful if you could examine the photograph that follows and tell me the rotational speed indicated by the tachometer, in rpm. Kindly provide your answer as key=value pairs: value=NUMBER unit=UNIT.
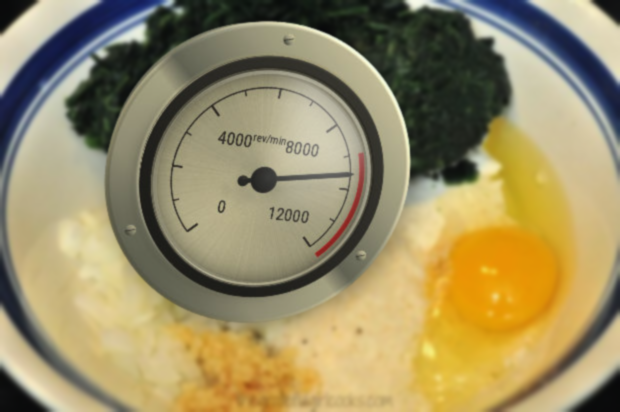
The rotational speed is value=9500 unit=rpm
